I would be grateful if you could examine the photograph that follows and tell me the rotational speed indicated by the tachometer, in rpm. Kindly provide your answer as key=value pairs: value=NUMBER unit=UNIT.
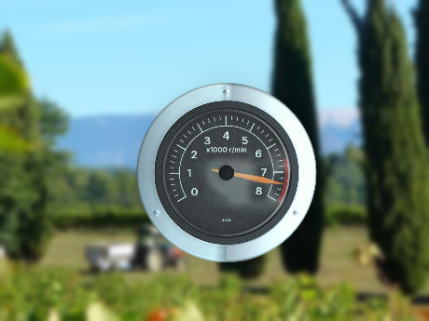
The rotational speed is value=7400 unit=rpm
